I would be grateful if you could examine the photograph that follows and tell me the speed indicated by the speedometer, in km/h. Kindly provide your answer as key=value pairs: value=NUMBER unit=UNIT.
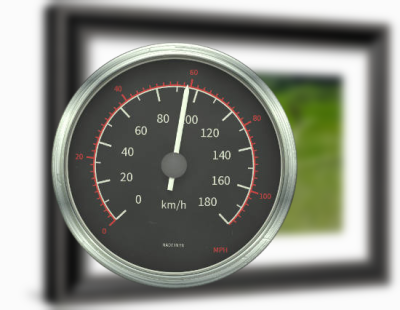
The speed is value=95 unit=km/h
